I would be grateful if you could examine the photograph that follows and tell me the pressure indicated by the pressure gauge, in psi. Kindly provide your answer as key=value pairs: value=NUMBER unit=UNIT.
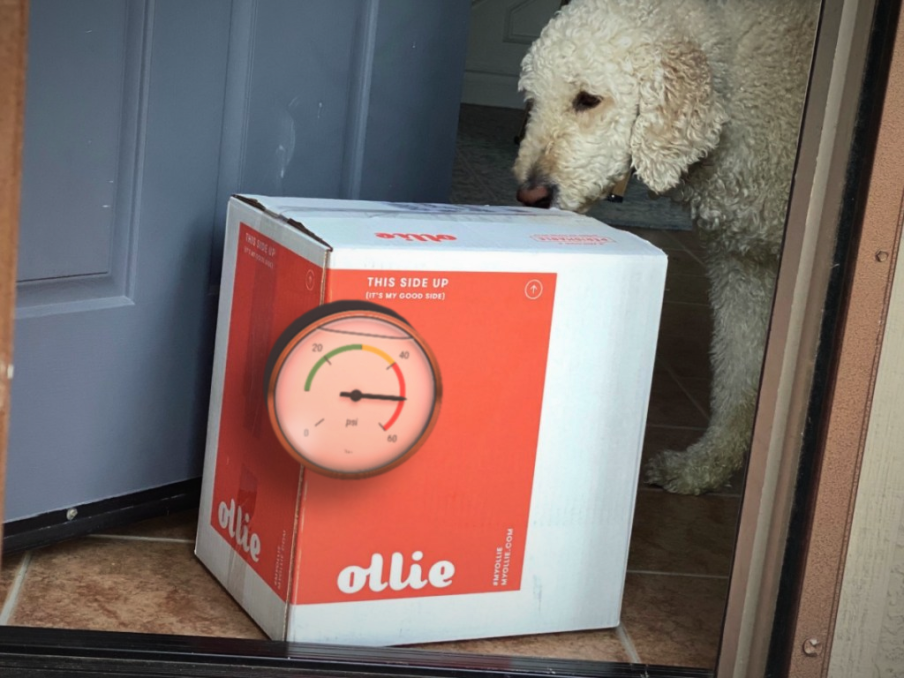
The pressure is value=50 unit=psi
